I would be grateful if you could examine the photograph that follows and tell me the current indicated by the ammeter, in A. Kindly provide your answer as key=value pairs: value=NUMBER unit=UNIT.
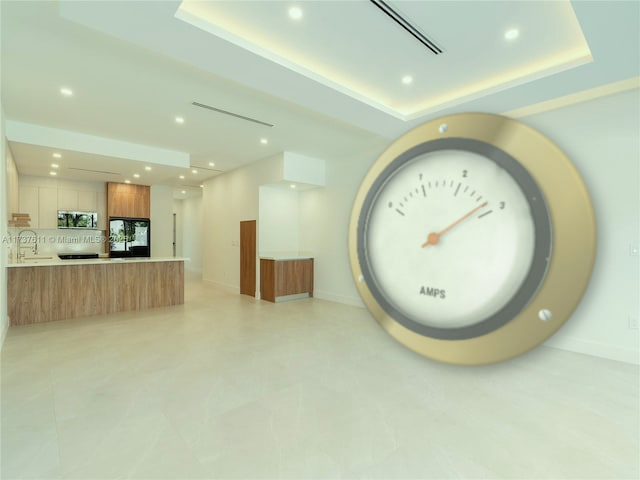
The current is value=2.8 unit=A
